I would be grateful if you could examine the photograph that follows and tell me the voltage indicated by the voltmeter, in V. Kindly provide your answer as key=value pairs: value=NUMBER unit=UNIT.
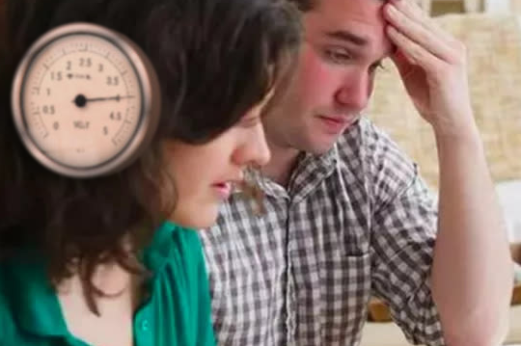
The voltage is value=4 unit=V
